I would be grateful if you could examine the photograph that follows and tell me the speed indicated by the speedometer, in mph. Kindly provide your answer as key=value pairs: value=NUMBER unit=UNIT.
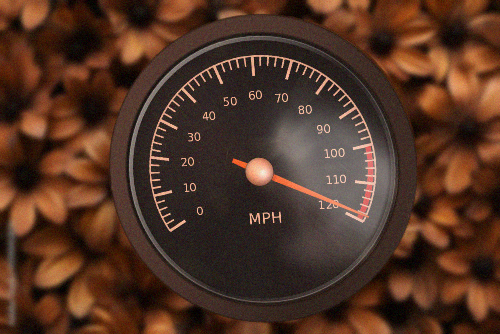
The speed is value=118 unit=mph
